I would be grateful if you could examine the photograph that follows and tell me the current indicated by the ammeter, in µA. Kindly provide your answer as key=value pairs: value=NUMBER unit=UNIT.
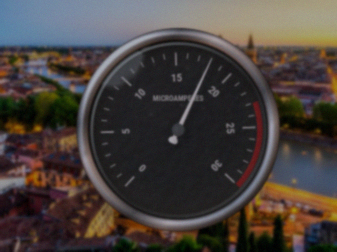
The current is value=18 unit=µA
